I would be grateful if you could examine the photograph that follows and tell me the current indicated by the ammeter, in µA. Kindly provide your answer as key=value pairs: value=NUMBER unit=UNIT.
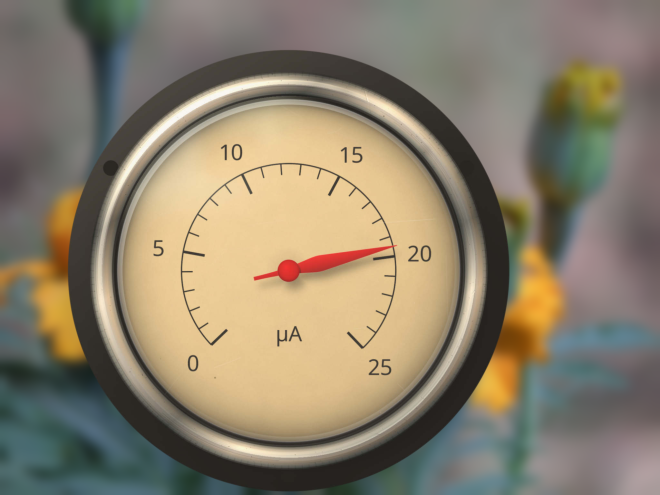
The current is value=19.5 unit=µA
